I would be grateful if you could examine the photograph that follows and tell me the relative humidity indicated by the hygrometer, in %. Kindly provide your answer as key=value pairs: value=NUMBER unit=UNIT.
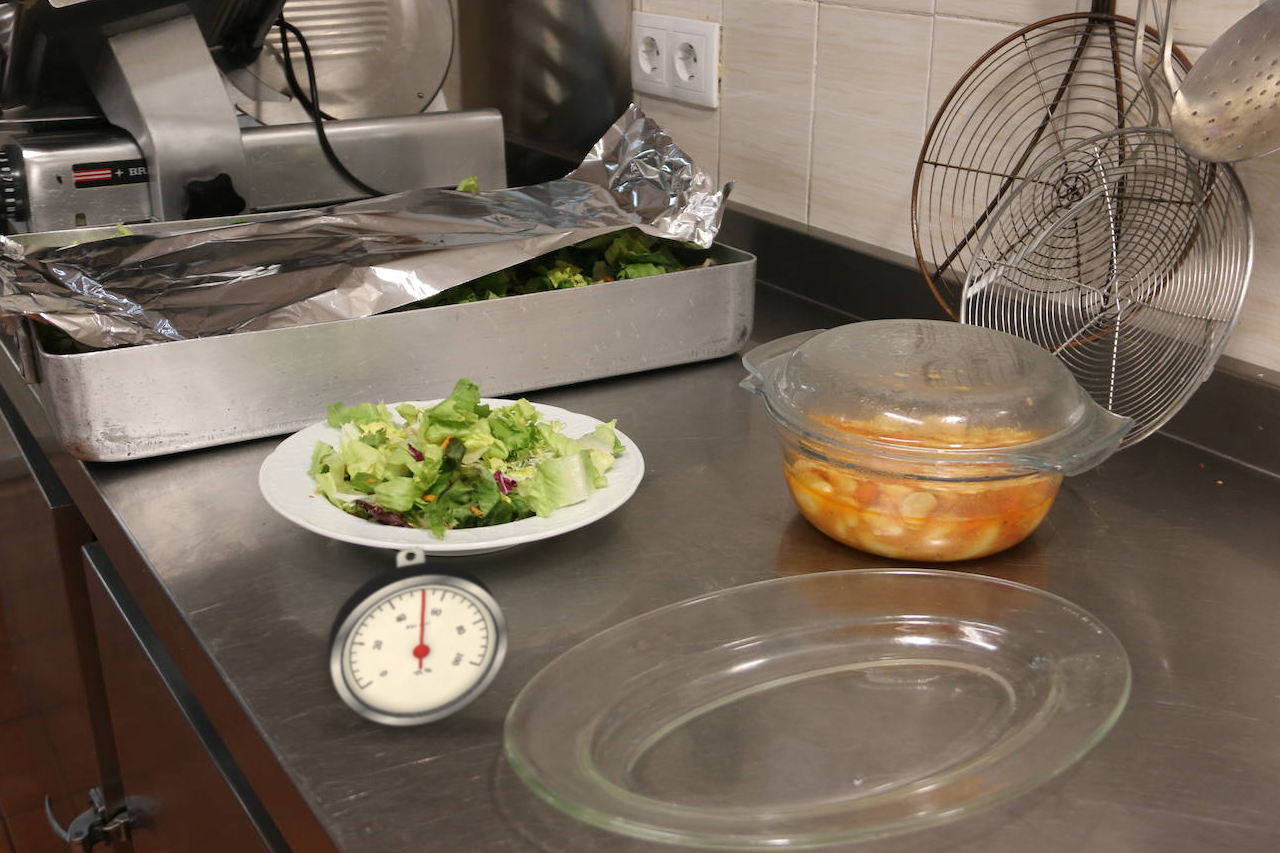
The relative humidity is value=52 unit=%
